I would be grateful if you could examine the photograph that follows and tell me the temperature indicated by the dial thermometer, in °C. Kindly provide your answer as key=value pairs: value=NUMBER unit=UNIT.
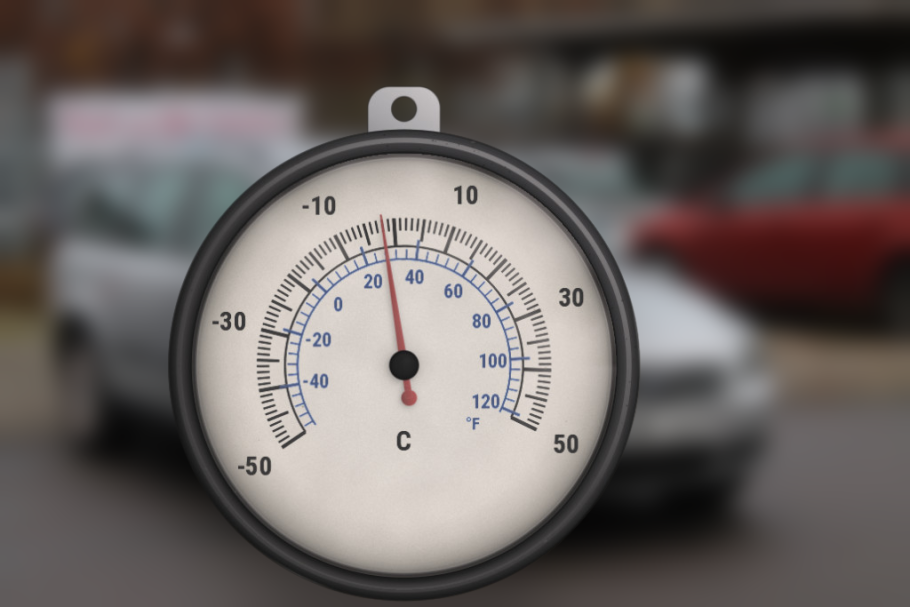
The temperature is value=-2 unit=°C
